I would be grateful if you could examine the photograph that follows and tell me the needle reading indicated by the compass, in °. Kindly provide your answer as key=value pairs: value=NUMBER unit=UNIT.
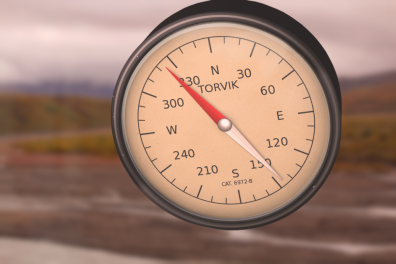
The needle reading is value=325 unit=°
